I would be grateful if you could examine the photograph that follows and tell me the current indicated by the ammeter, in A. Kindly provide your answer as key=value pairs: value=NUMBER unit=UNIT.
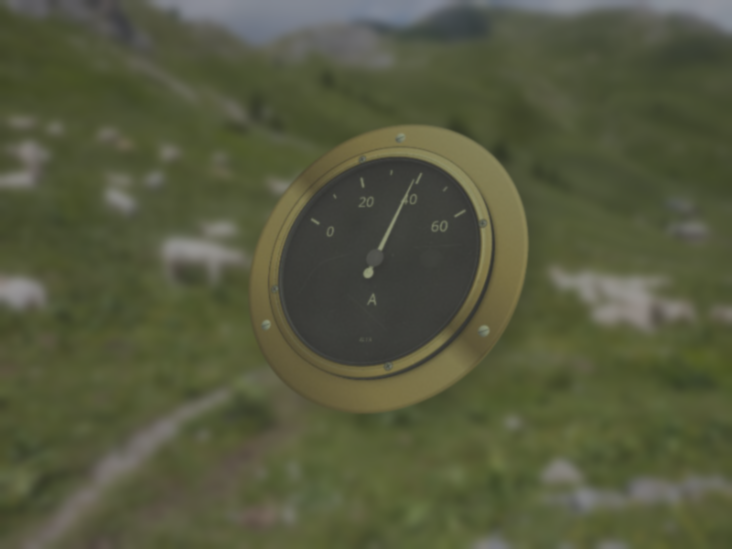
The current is value=40 unit=A
